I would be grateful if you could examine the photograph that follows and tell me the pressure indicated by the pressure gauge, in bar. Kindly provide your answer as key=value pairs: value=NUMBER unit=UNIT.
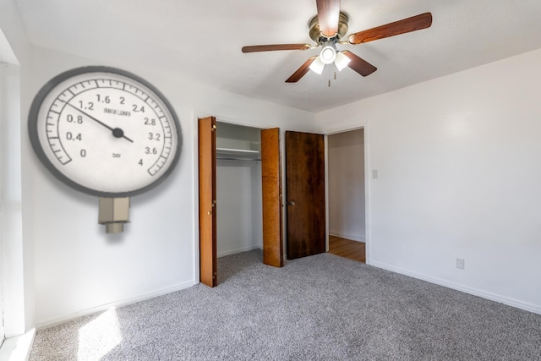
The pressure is value=1 unit=bar
